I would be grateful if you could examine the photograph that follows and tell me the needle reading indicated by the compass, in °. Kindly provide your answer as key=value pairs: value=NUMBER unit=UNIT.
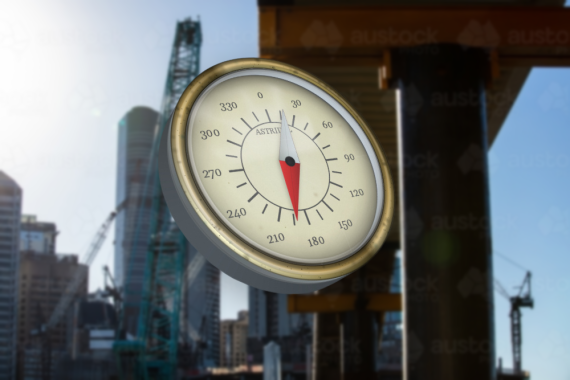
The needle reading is value=195 unit=°
